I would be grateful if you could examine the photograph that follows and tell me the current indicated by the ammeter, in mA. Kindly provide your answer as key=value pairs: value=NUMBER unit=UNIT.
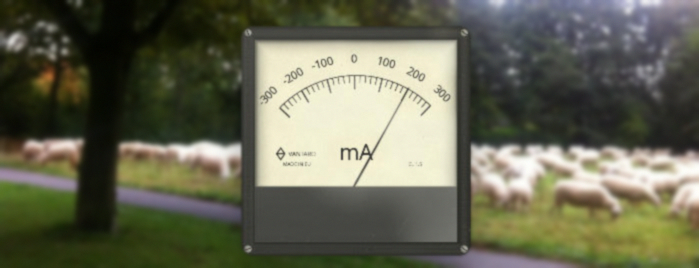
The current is value=200 unit=mA
